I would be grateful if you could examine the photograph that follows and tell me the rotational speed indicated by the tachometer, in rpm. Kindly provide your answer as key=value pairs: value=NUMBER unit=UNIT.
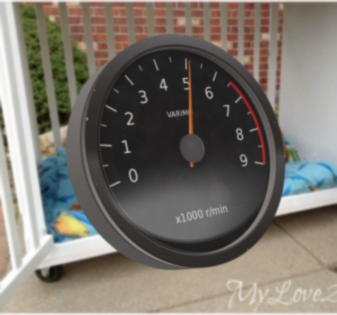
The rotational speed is value=5000 unit=rpm
